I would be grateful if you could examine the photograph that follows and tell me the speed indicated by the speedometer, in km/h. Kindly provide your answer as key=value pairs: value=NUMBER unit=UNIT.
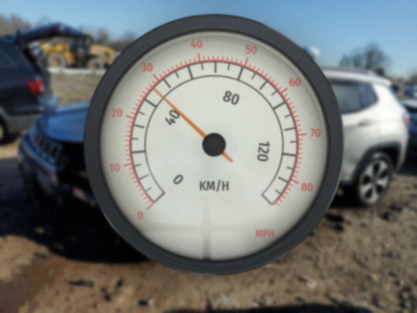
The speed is value=45 unit=km/h
